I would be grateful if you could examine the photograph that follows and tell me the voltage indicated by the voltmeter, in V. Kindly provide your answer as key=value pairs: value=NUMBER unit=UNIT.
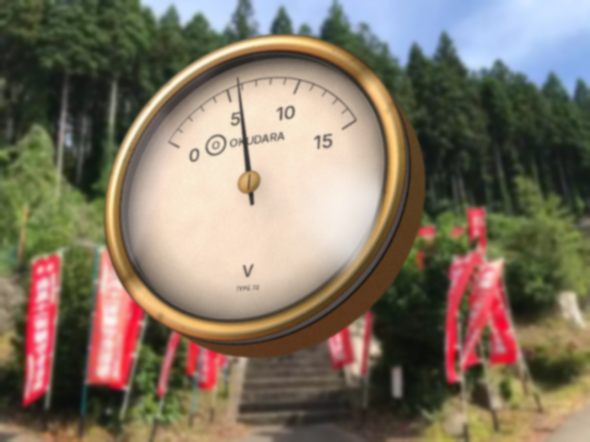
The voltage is value=6 unit=V
